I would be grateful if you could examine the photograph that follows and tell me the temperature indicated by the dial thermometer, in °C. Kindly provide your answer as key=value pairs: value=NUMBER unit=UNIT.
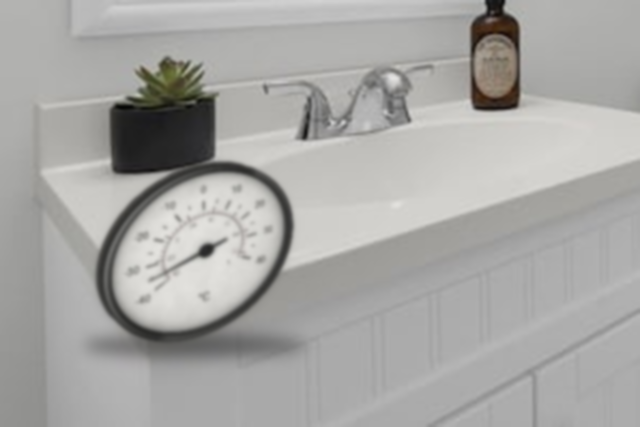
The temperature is value=-35 unit=°C
